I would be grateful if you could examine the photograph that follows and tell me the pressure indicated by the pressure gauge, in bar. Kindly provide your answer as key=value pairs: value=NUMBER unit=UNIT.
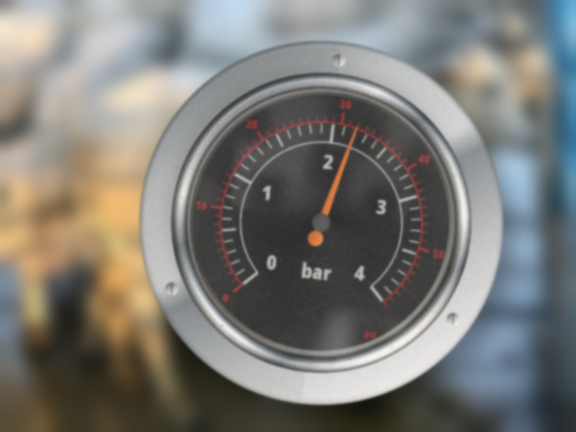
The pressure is value=2.2 unit=bar
